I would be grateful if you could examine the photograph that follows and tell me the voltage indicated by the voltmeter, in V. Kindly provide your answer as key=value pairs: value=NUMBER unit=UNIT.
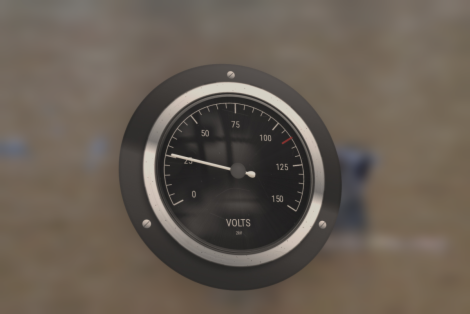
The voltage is value=25 unit=V
